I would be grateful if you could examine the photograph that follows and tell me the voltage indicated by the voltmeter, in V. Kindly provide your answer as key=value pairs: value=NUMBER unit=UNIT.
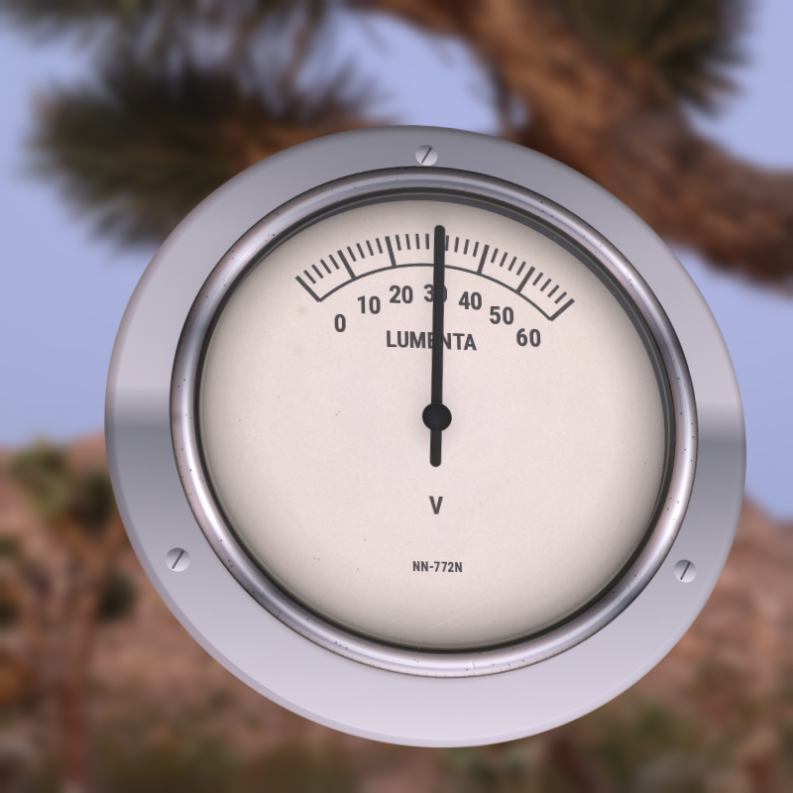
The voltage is value=30 unit=V
